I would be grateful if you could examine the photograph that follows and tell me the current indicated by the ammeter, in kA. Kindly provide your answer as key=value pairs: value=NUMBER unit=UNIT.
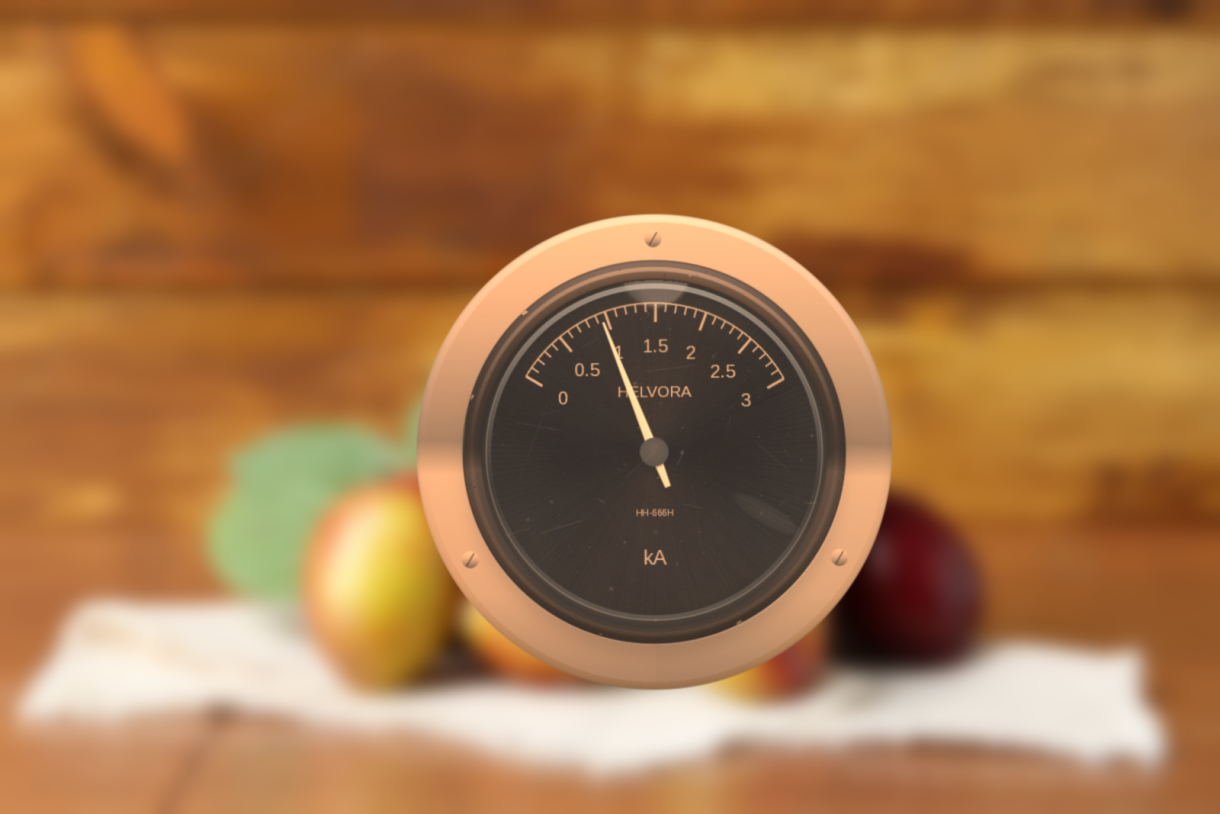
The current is value=0.95 unit=kA
